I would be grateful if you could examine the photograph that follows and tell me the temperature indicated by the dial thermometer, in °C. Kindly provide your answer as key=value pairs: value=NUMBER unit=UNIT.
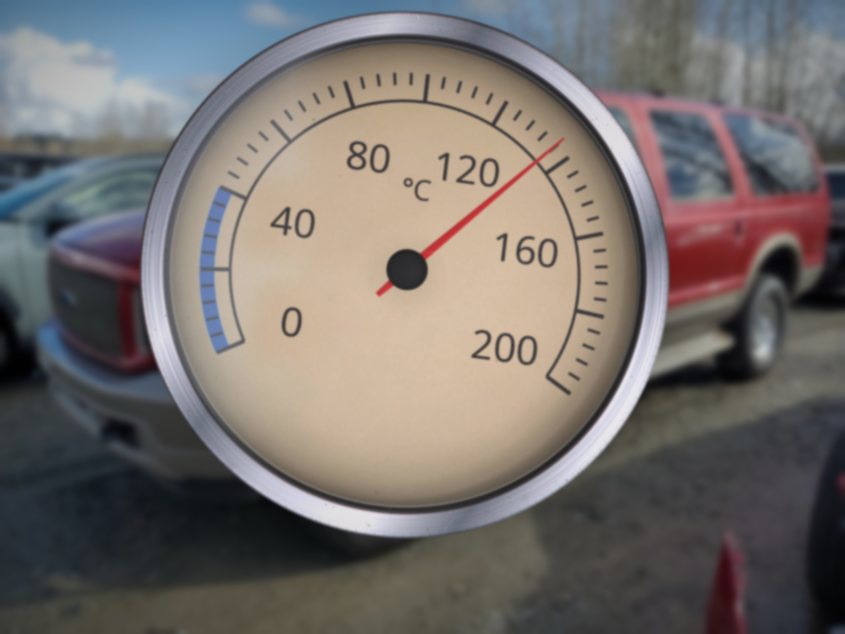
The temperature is value=136 unit=°C
